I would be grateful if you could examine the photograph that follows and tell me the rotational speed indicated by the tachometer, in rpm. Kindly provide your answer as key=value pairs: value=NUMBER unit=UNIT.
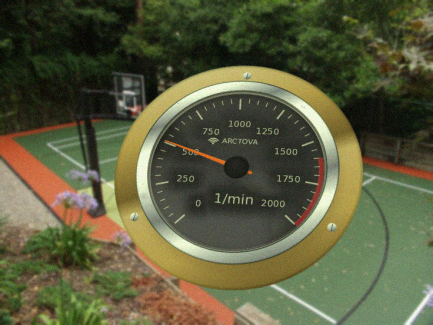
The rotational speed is value=500 unit=rpm
